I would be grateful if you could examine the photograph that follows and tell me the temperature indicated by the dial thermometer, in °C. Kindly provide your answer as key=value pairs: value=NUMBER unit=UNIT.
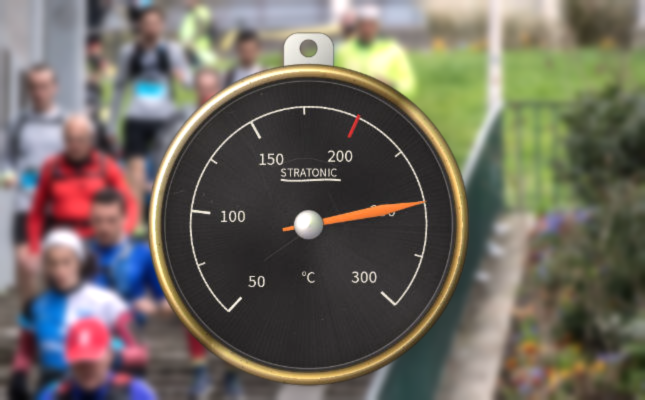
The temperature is value=250 unit=°C
